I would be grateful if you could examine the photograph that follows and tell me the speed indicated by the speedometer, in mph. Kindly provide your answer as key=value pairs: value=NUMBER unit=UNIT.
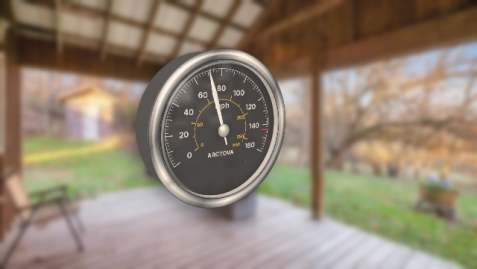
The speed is value=70 unit=mph
